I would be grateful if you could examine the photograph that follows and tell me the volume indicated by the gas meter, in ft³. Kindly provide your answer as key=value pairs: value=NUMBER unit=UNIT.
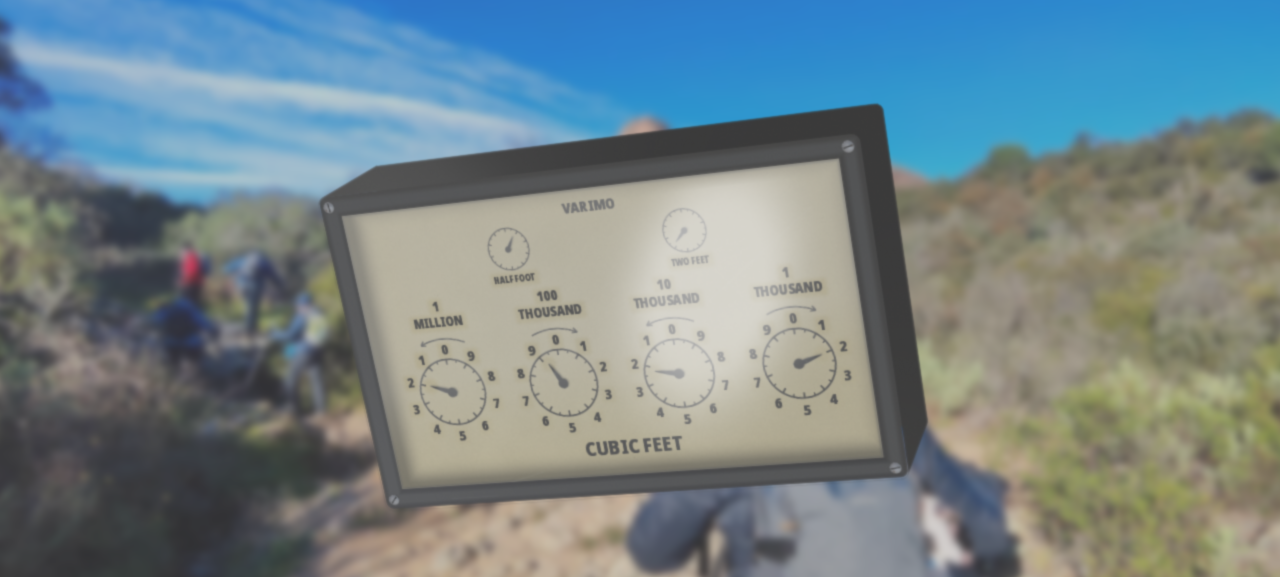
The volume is value=192200 unit=ft³
